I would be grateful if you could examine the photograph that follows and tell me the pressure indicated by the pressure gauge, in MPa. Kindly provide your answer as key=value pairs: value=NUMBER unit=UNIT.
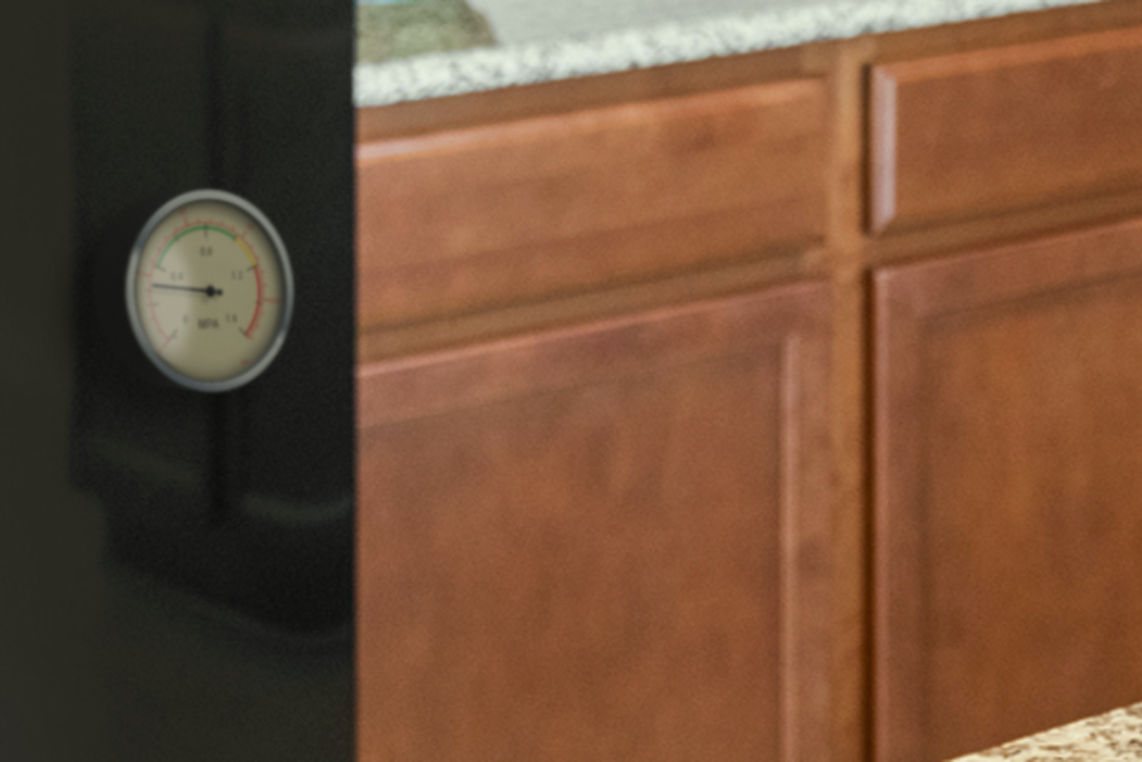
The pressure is value=0.3 unit=MPa
